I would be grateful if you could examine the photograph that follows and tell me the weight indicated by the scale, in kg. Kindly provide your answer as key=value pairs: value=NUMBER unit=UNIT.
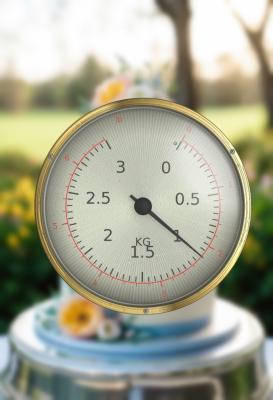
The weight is value=1 unit=kg
